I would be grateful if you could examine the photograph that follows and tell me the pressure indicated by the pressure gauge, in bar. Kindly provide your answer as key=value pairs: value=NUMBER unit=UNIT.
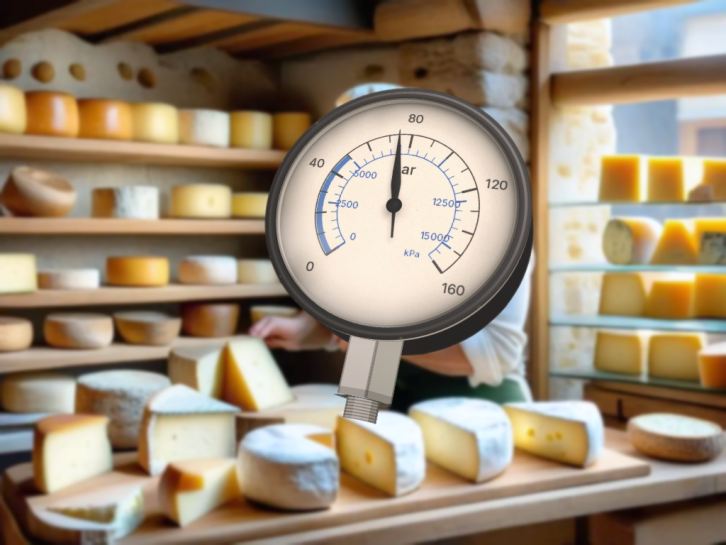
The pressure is value=75 unit=bar
